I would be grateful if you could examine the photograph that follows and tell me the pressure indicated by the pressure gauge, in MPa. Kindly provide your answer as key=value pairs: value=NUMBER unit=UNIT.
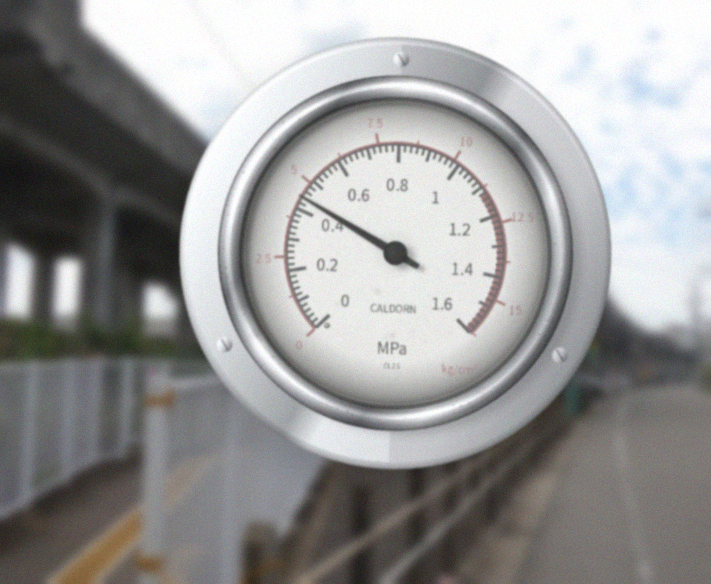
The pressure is value=0.44 unit=MPa
